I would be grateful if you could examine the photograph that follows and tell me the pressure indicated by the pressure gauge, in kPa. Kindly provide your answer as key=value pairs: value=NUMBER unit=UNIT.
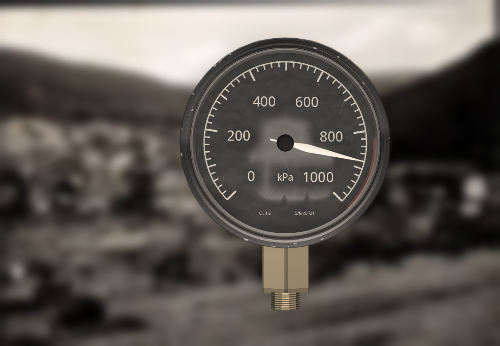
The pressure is value=880 unit=kPa
